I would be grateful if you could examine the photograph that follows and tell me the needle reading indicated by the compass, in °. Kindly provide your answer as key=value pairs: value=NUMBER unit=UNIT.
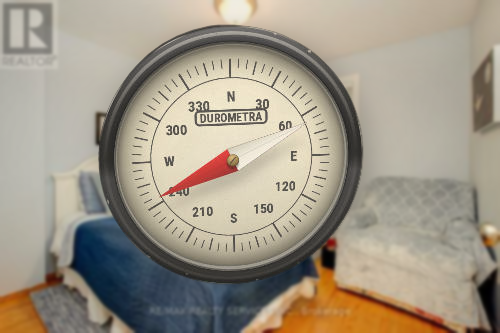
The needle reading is value=245 unit=°
